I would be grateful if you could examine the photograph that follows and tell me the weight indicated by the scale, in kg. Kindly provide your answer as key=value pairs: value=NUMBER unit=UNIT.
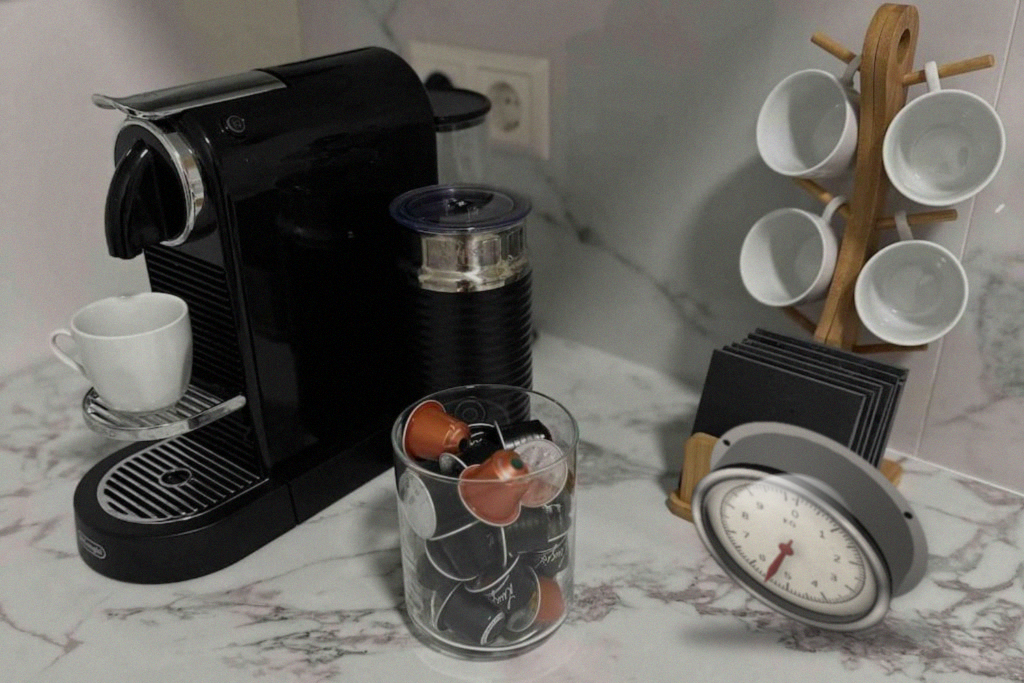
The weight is value=5.5 unit=kg
